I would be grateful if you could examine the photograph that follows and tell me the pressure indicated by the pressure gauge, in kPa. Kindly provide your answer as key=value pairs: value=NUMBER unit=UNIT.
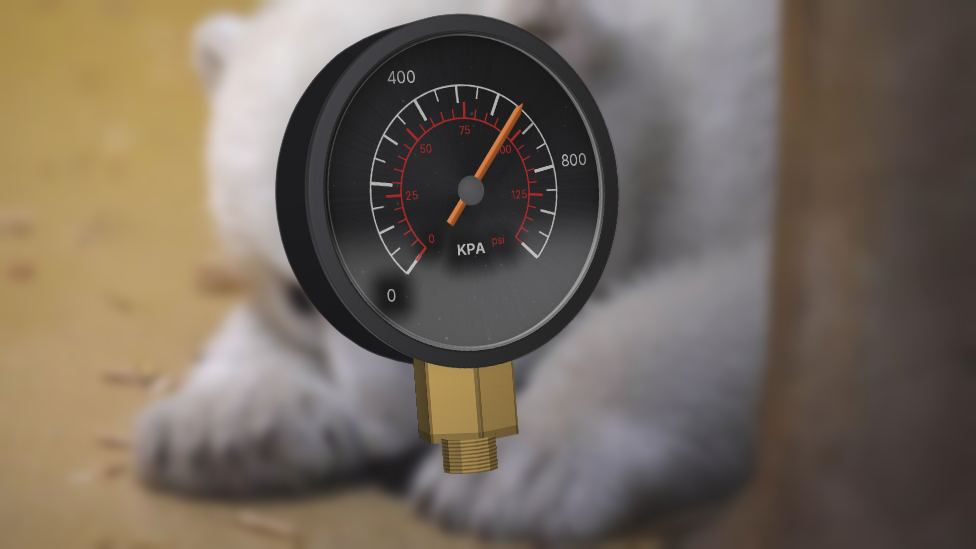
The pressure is value=650 unit=kPa
